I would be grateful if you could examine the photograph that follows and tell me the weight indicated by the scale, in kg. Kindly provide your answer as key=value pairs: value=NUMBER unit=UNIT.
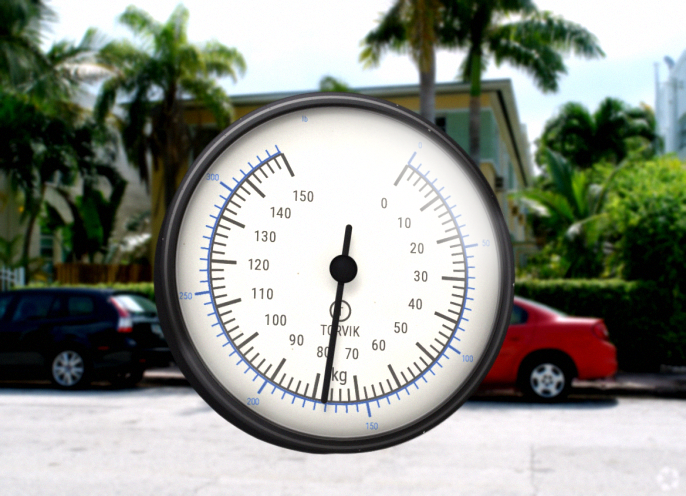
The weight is value=78 unit=kg
